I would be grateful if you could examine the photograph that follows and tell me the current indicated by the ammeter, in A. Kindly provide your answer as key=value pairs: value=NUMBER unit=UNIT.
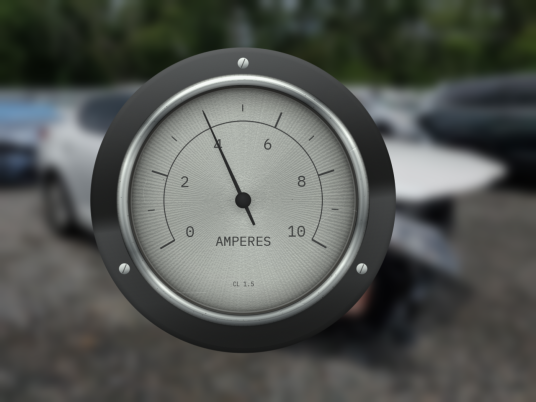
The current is value=4 unit=A
